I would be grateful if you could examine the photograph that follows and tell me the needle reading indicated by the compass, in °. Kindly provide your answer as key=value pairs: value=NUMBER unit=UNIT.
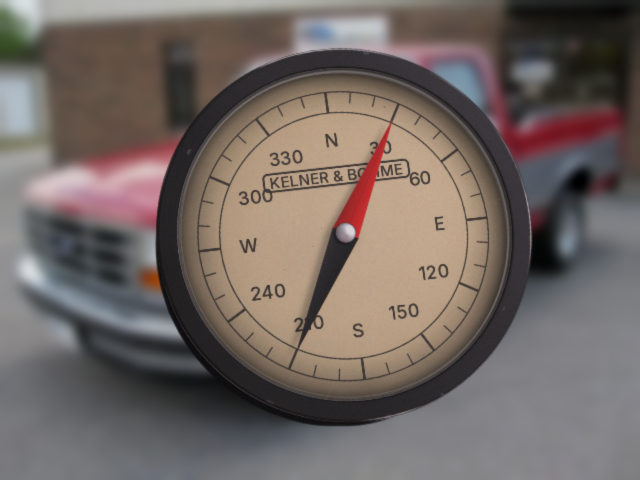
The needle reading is value=30 unit=°
